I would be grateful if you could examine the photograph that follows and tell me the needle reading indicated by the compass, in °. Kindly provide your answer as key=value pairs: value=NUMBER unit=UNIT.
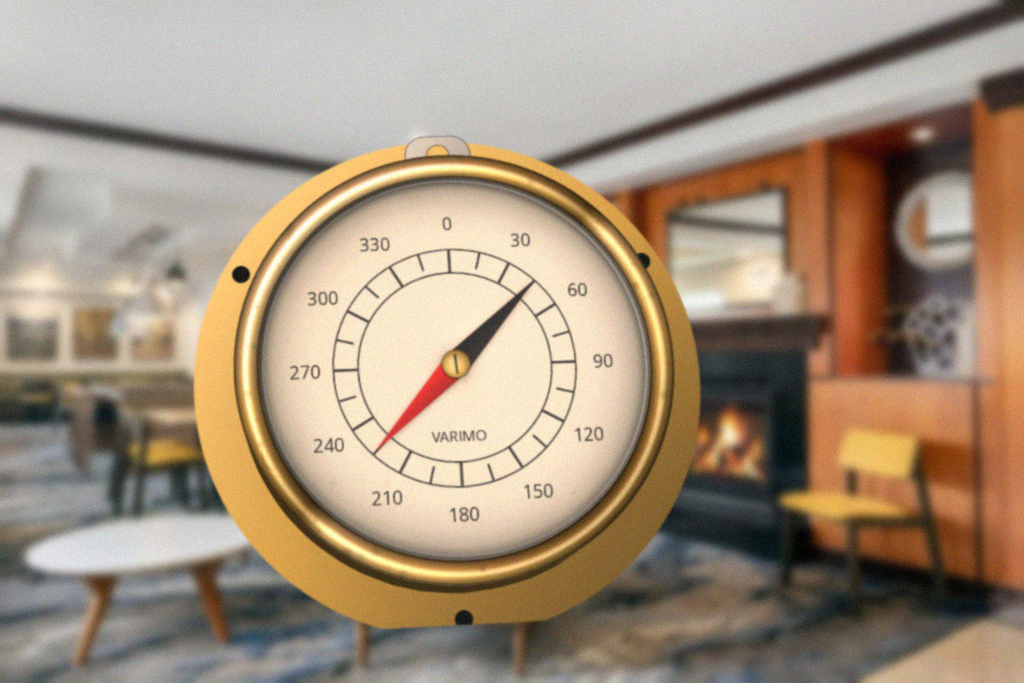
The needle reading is value=225 unit=°
